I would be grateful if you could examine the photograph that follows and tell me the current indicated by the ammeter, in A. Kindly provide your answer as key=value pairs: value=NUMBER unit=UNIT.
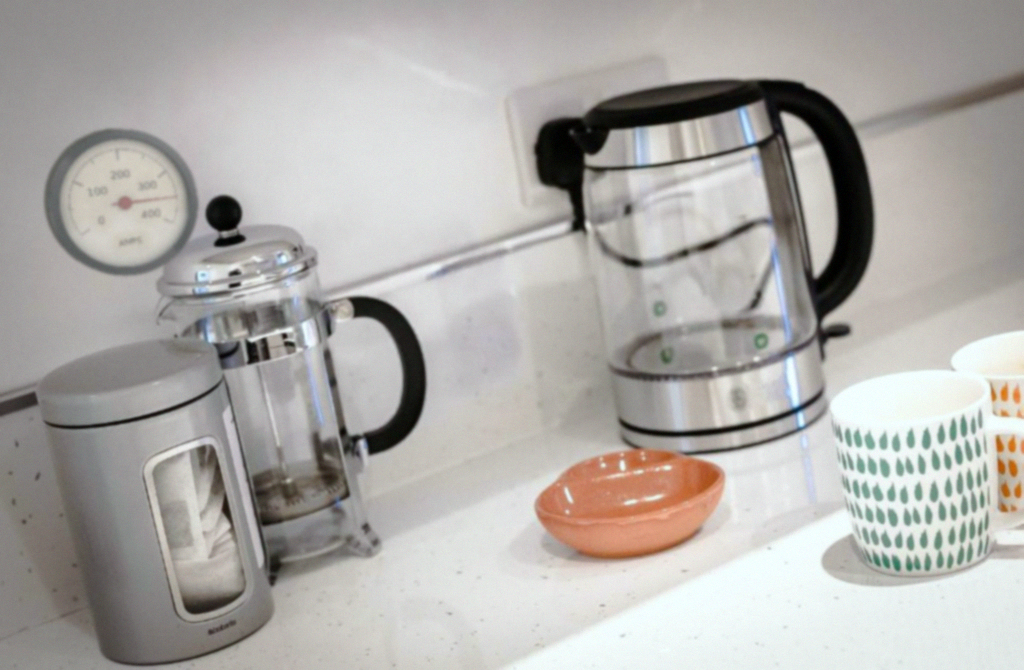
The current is value=350 unit=A
